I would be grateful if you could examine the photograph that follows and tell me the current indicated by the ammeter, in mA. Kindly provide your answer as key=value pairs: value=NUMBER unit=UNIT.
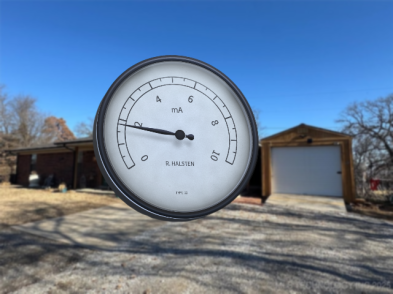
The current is value=1.75 unit=mA
